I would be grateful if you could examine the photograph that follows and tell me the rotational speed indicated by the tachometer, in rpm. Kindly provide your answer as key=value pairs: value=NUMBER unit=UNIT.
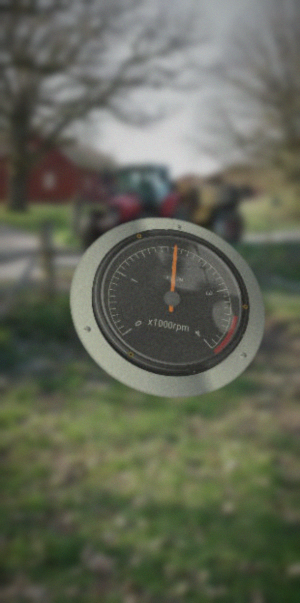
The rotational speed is value=2000 unit=rpm
